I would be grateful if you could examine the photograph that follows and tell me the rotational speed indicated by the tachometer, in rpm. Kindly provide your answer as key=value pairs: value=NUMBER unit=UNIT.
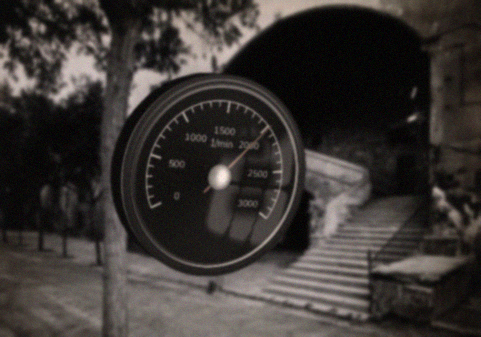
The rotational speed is value=2000 unit=rpm
